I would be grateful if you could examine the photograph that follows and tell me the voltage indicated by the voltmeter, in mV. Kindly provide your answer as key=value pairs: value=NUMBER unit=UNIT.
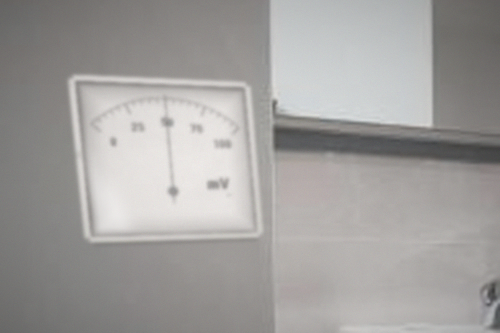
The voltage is value=50 unit=mV
